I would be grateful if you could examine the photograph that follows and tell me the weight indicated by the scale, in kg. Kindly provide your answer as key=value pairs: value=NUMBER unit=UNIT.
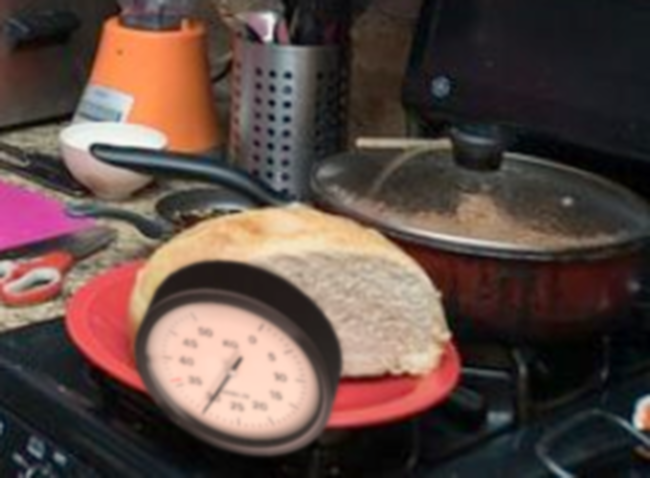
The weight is value=30 unit=kg
